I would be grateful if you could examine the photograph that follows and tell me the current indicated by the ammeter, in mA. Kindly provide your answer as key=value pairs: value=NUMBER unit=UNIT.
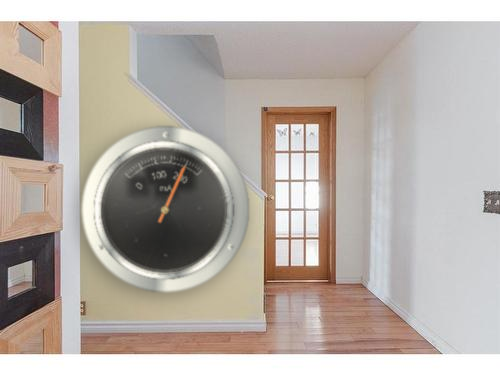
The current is value=200 unit=mA
